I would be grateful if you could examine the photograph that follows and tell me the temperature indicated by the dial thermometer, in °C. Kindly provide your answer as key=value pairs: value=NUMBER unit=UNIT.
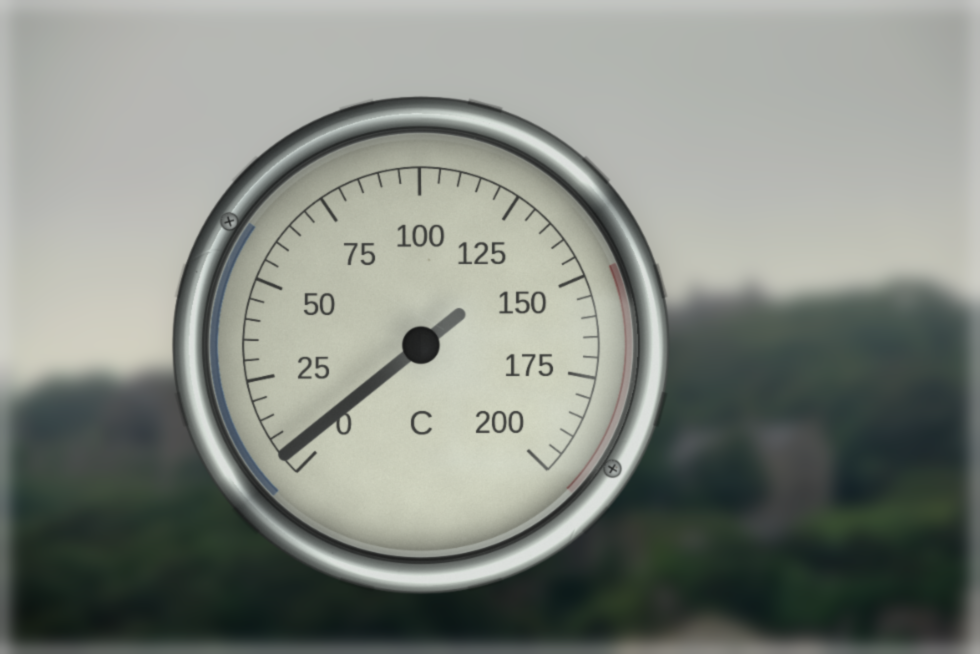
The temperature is value=5 unit=°C
